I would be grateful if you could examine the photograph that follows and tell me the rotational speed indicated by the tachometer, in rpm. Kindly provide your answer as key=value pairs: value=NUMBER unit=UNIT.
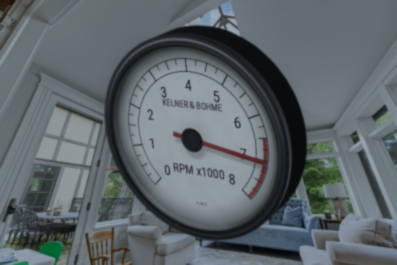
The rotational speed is value=7000 unit=rpm
